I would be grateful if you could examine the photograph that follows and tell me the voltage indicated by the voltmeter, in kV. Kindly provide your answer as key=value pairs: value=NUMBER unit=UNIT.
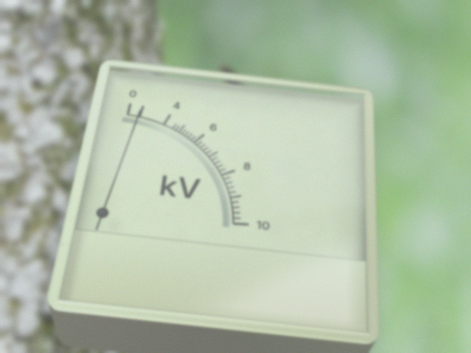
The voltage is value=2 unit=kV
